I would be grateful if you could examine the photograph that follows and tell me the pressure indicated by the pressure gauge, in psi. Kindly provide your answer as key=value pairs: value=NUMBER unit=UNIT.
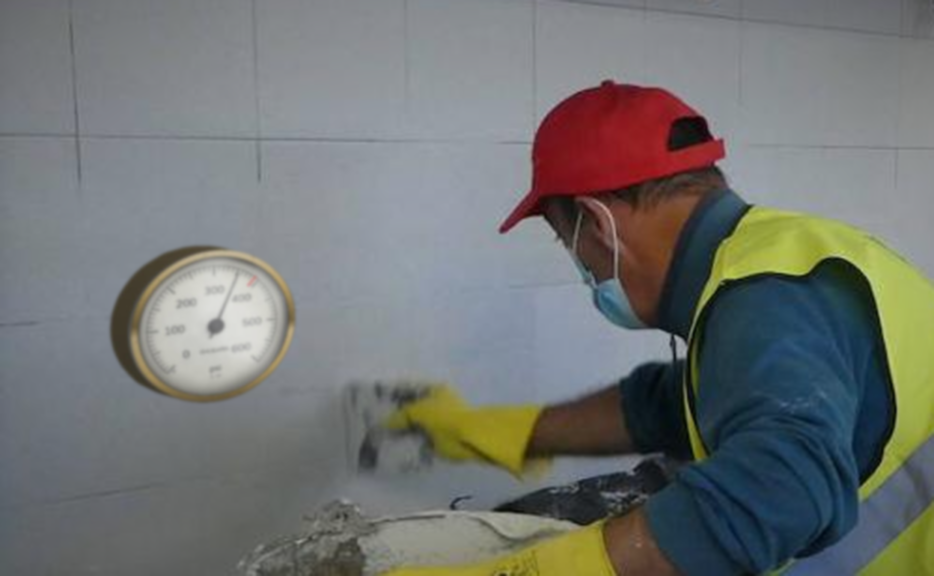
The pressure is value=350 unit=psi
